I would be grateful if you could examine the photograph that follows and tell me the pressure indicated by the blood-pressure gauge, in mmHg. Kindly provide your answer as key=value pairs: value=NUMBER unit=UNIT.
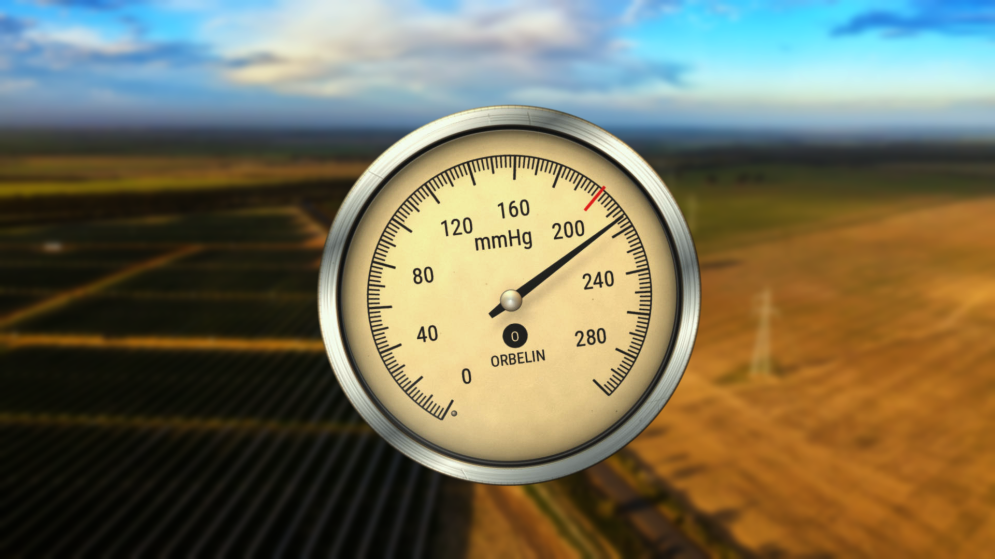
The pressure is value=214 unit=mmHg
